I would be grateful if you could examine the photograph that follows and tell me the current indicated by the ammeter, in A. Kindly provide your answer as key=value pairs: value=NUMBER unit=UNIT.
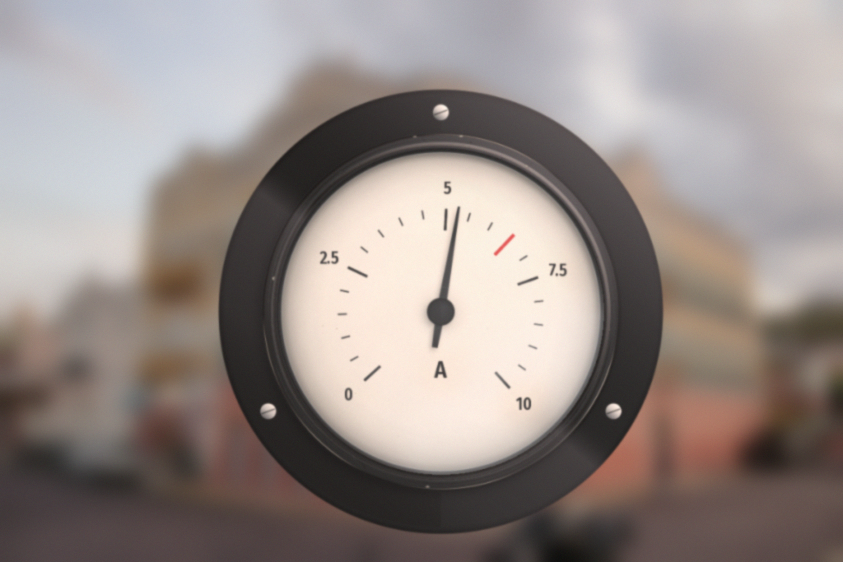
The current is value=5.25 unit=A
